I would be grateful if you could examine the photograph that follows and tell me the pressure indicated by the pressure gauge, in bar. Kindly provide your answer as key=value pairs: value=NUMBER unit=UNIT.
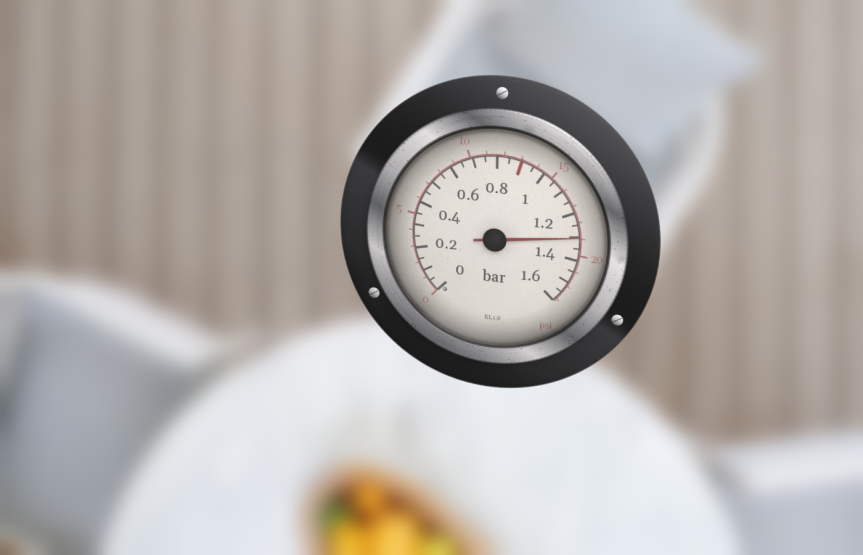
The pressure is value=1.3 unit=bar
